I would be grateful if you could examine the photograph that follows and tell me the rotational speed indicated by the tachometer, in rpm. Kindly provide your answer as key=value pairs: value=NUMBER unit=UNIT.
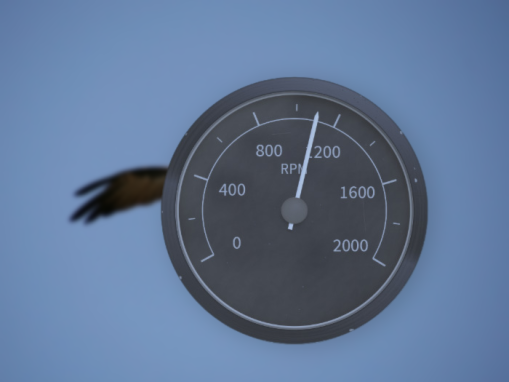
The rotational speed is value=1100 unit=rpm
